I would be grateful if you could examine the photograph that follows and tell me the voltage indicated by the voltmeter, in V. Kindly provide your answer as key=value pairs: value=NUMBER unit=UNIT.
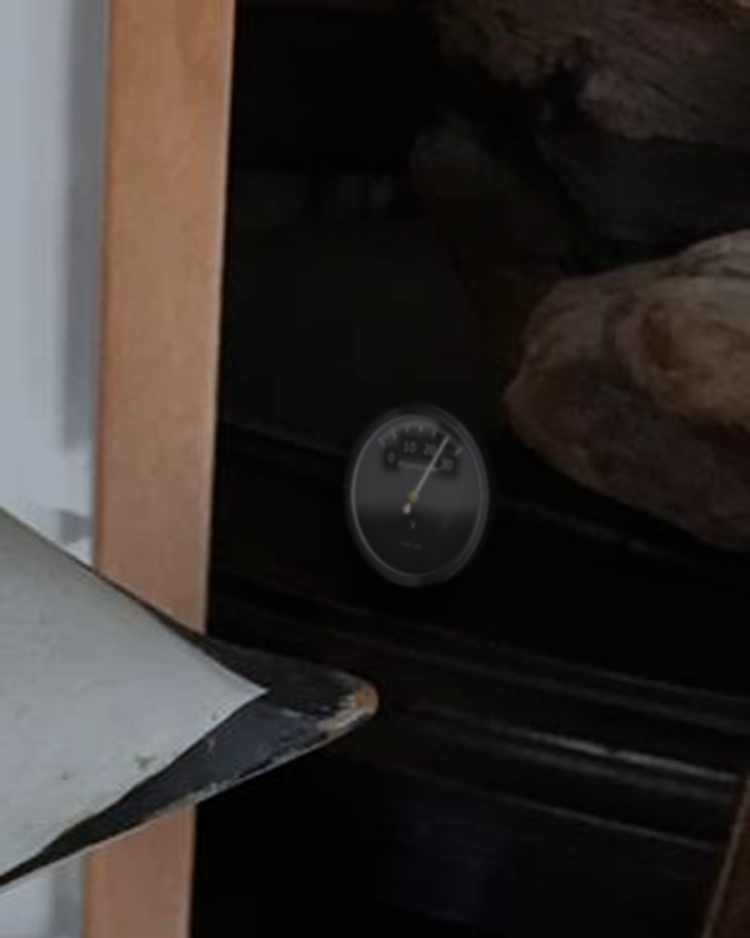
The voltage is value=25 unit=V
